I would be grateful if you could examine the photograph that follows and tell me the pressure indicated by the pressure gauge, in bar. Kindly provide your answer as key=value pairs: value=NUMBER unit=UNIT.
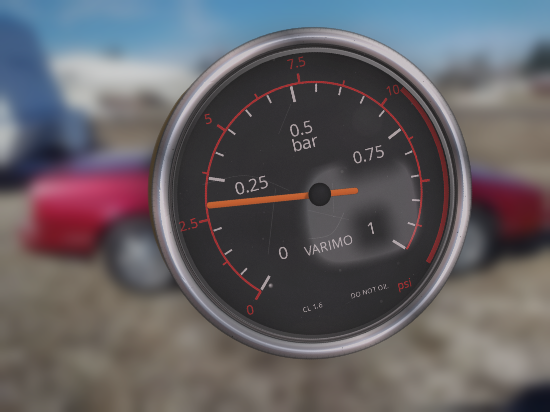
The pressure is value=0.2 unit=bar
